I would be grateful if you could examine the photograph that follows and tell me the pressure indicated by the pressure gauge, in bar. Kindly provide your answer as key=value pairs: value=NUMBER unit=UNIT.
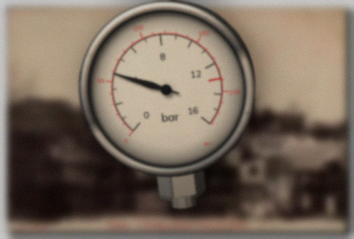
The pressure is value=4 unit=bar
